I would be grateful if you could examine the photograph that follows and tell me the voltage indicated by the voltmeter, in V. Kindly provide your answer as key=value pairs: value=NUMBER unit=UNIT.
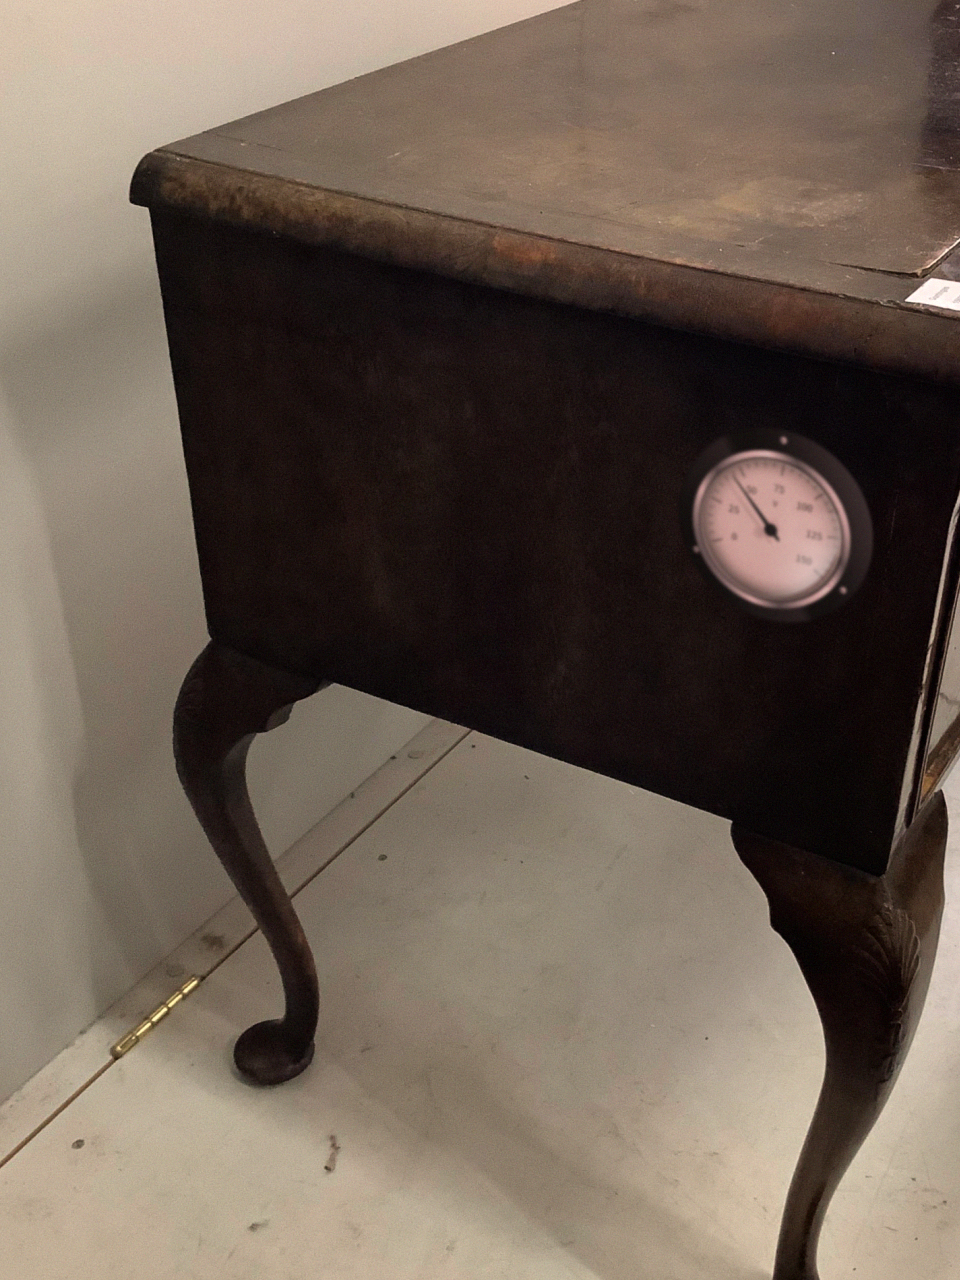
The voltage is value=45 unit=V
